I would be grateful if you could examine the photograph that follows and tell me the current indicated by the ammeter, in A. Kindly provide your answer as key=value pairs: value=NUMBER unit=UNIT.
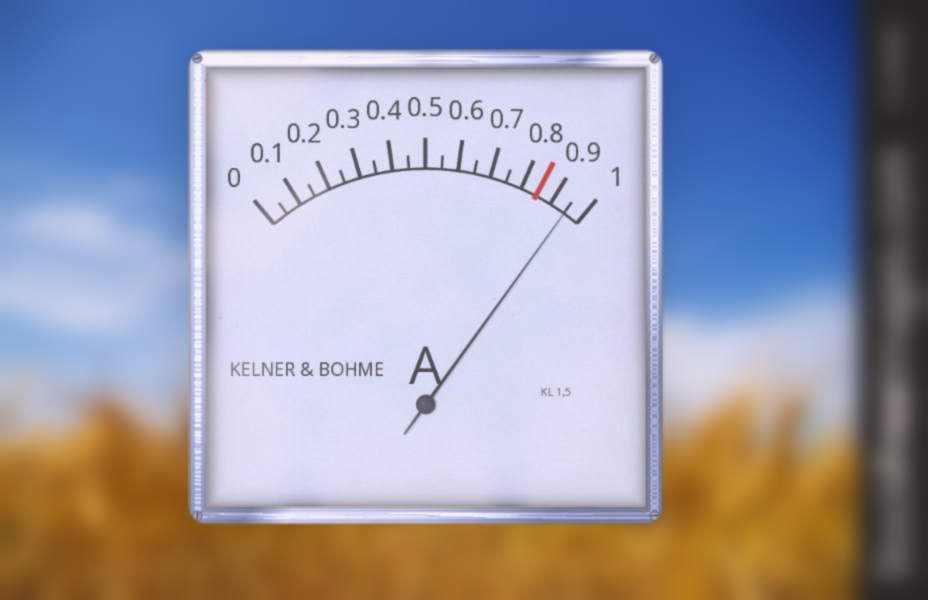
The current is value=0.95 unit=A
